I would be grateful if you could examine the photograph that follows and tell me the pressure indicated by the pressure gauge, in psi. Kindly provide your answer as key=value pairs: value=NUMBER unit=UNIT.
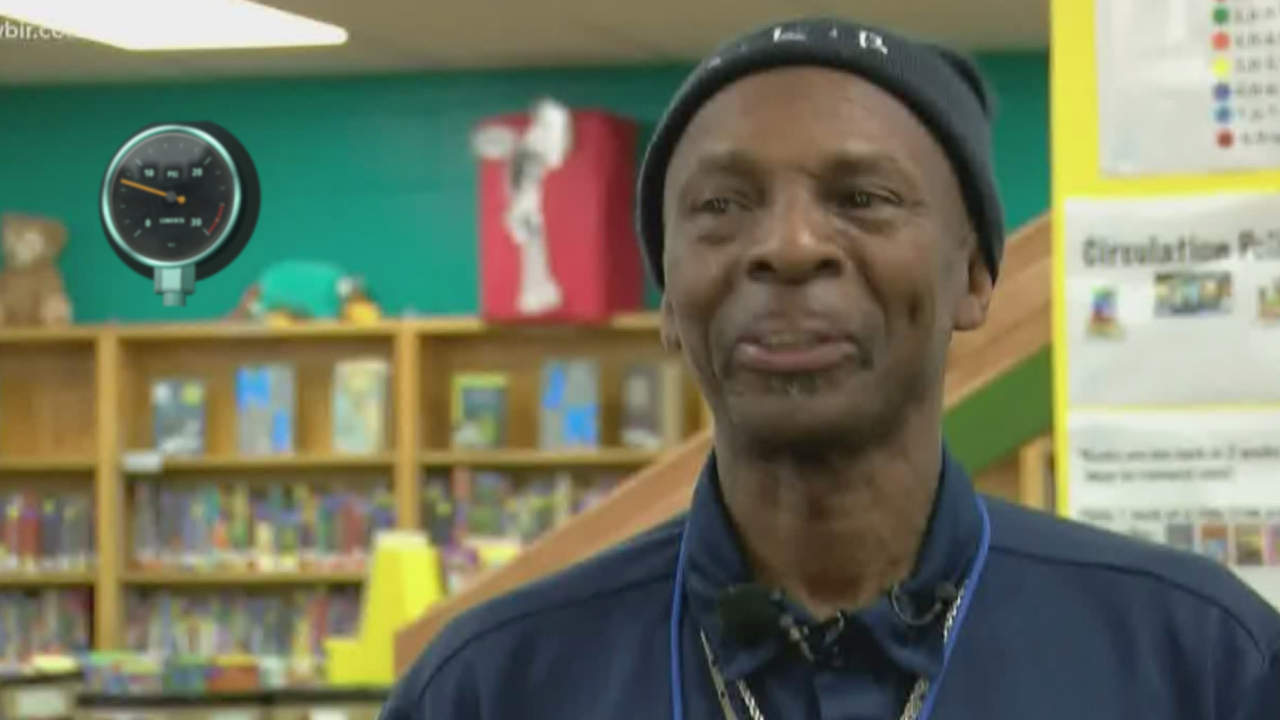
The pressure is value=7 unit=psi
